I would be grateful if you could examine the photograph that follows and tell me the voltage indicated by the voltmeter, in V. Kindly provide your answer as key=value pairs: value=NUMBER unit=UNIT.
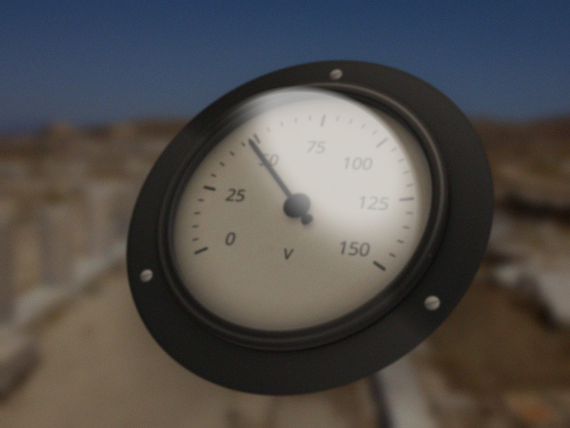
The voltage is value=47.5 unit=V
